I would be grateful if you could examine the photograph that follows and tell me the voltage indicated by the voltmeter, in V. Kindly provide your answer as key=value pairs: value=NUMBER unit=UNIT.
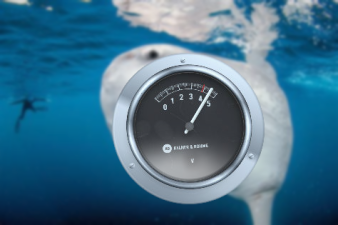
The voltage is value=4.5 unit=V
